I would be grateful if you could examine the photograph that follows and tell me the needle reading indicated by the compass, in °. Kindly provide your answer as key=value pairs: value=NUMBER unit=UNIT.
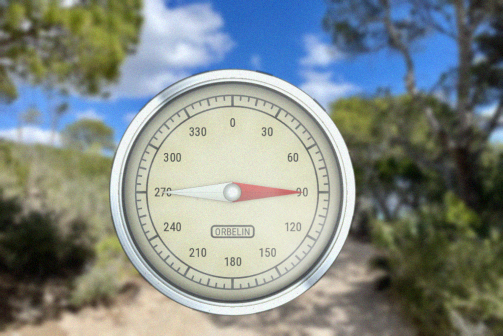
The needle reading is value=90 unit=°
